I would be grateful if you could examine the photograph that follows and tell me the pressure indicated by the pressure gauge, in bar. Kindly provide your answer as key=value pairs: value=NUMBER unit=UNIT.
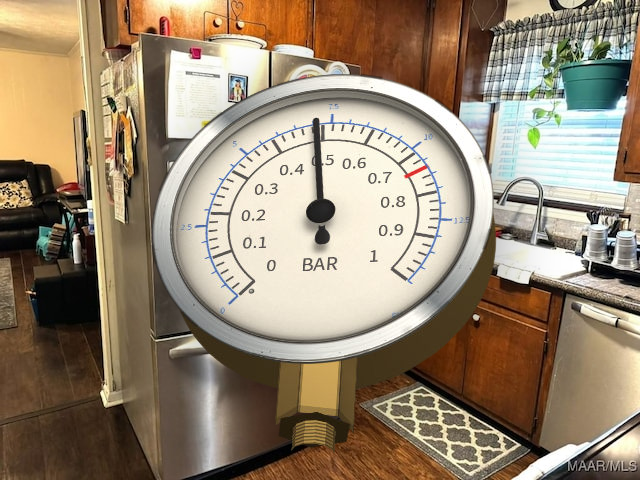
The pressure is value=0.49 unit=bar
